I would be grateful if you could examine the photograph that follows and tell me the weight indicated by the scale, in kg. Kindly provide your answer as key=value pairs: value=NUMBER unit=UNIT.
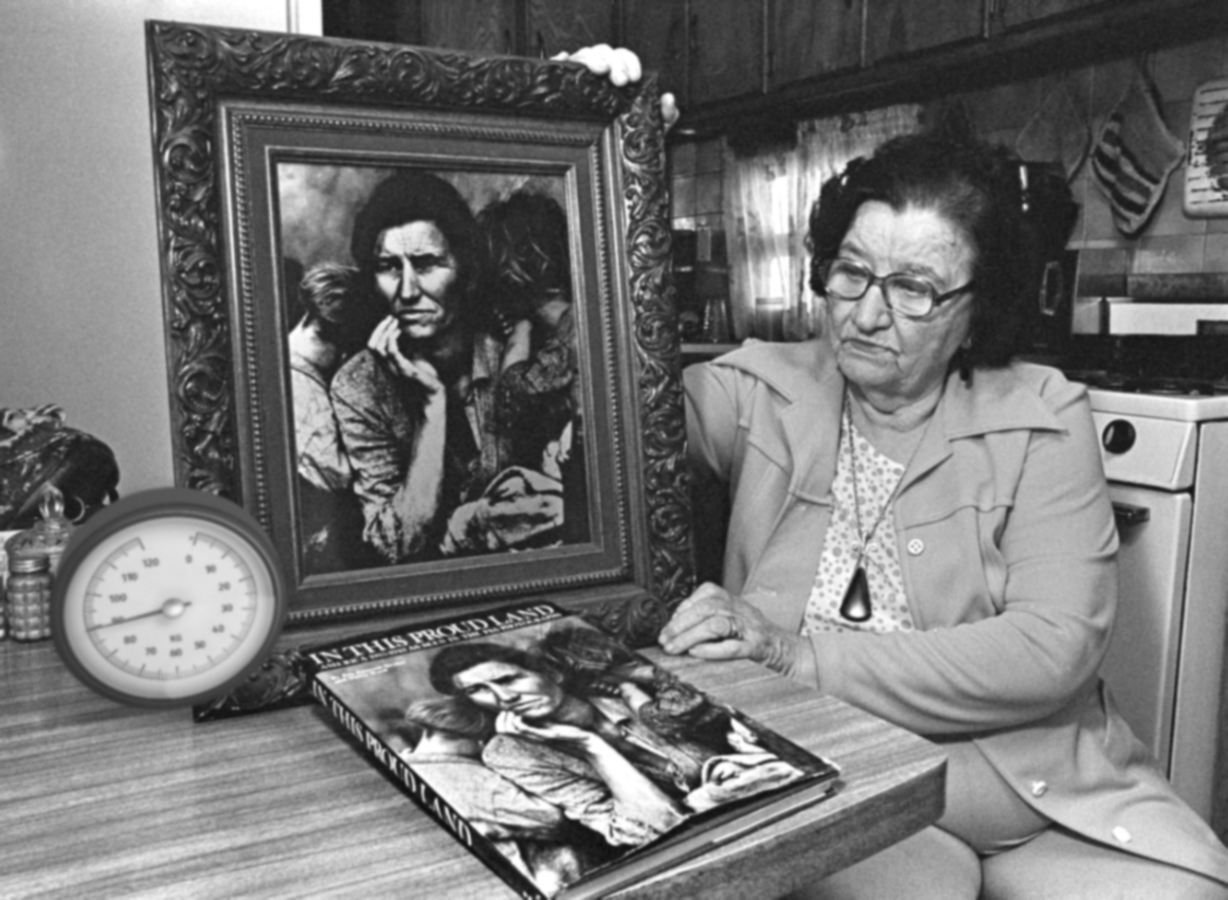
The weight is value=90 unit=kg
